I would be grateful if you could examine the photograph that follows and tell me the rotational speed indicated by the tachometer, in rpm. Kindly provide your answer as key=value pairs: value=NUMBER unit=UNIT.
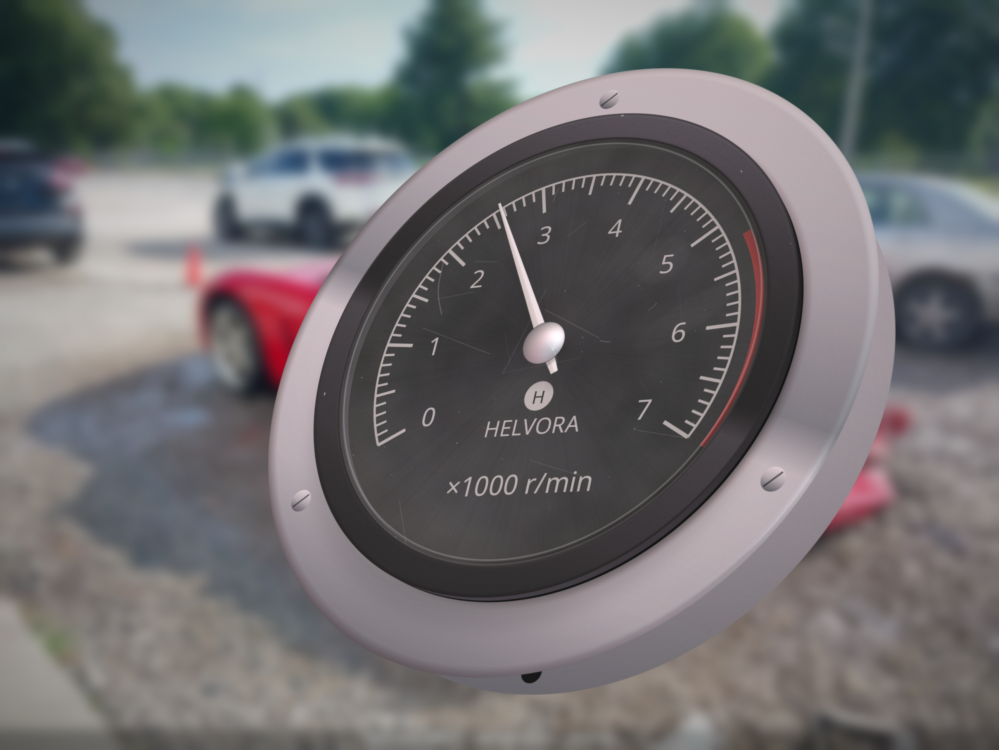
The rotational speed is value=2600 unit=rpm
